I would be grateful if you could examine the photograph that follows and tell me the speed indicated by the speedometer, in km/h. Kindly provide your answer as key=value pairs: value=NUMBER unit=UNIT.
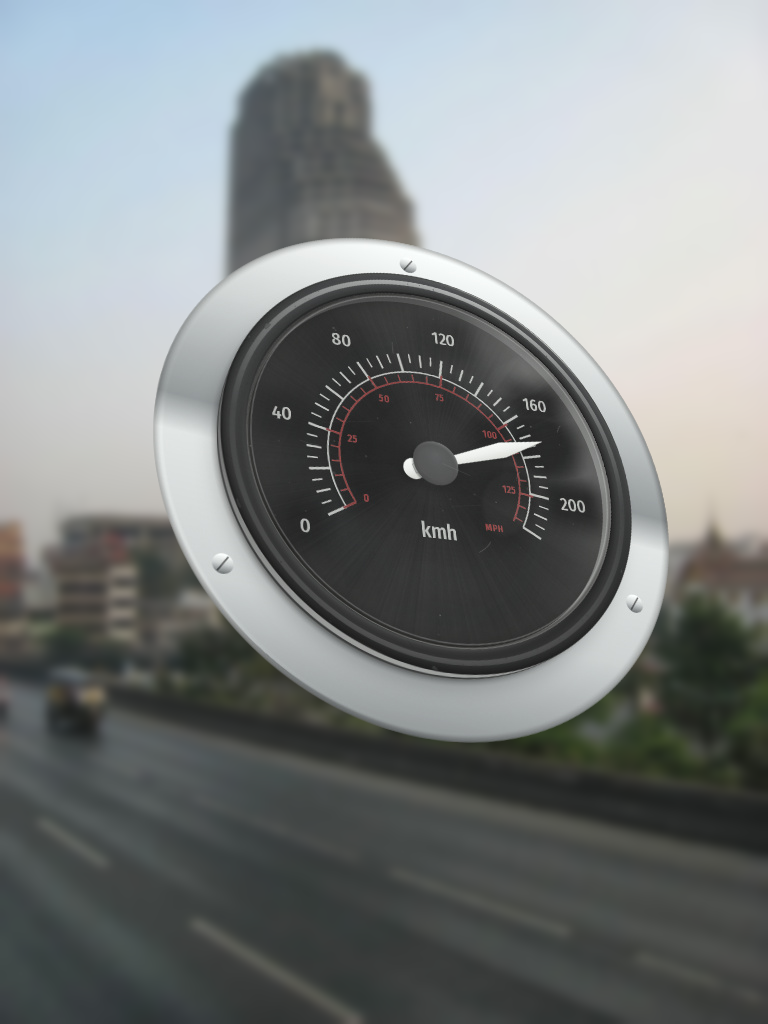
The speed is value=175 unit=km/h
